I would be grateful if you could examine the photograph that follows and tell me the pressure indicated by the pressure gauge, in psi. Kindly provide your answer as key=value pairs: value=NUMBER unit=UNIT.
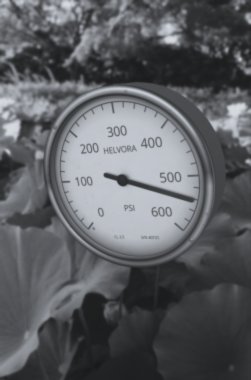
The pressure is value=540 unit=psi
